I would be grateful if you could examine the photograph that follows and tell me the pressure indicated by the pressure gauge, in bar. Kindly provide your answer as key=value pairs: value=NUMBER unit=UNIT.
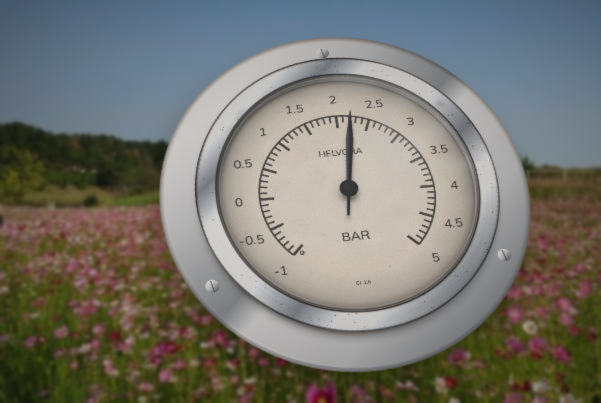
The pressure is value=2.2 unit=bar
